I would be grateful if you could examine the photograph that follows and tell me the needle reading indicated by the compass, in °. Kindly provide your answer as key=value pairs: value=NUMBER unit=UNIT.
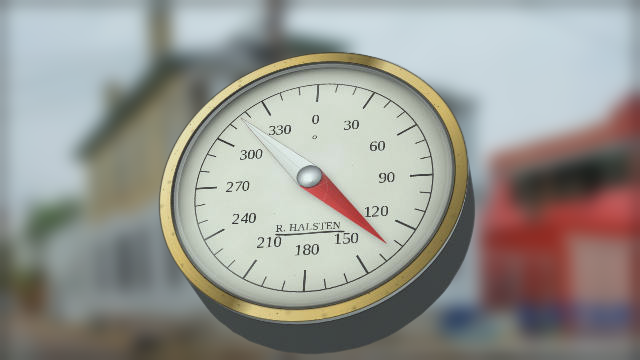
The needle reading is value=135 unit=°
